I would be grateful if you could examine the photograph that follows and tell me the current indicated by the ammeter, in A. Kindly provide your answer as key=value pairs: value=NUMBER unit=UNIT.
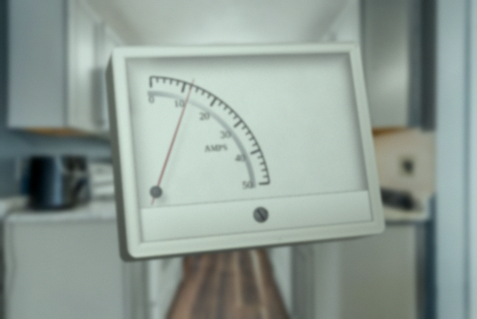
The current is value=12 unit=A
